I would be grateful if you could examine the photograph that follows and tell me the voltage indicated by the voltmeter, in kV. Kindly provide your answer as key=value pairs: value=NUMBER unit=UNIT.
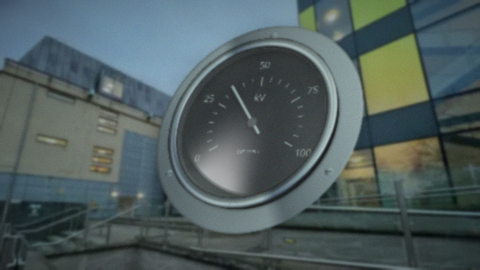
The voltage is value=35 unit=kV
